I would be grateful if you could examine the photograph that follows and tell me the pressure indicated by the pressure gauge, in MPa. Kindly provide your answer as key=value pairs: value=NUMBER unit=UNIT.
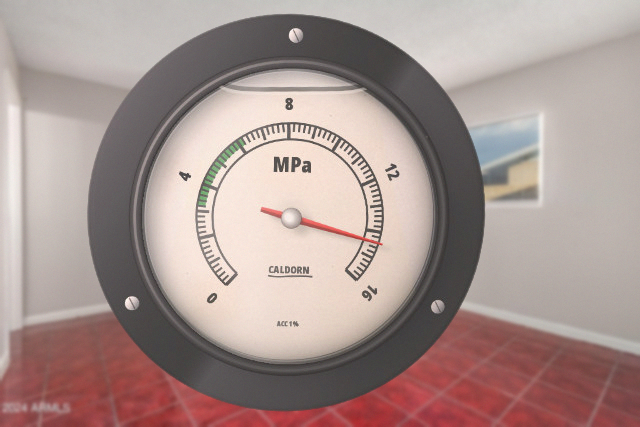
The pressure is value=14.4 unit=MPa
